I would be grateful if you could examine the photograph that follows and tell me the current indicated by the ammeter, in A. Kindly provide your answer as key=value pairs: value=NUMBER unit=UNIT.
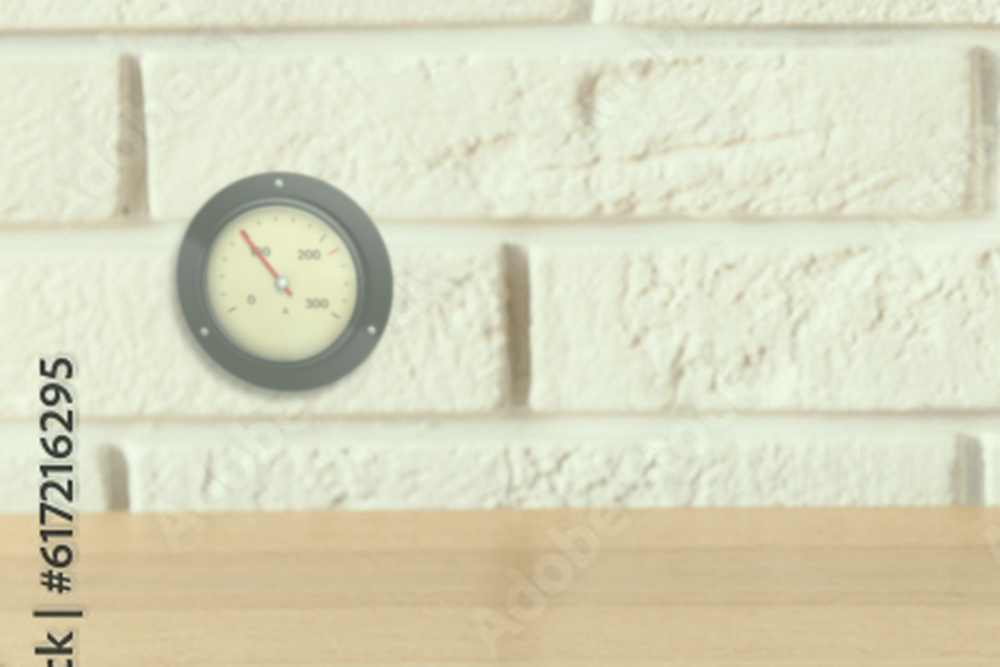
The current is value=100 unit=A
